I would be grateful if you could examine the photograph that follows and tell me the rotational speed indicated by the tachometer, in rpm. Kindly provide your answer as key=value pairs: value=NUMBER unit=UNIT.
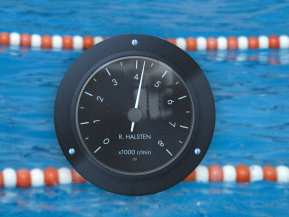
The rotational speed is value=4250 unit=rpm
